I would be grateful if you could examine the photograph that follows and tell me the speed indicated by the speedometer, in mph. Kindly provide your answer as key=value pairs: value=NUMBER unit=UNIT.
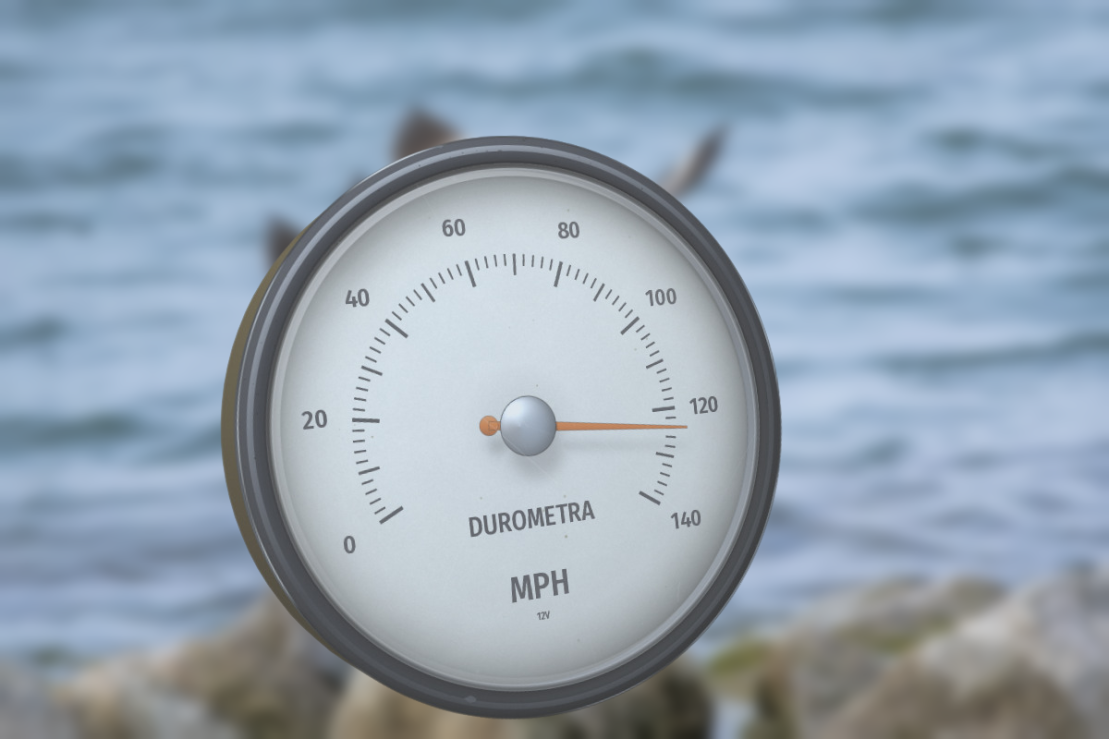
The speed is value=124 unit=mph
